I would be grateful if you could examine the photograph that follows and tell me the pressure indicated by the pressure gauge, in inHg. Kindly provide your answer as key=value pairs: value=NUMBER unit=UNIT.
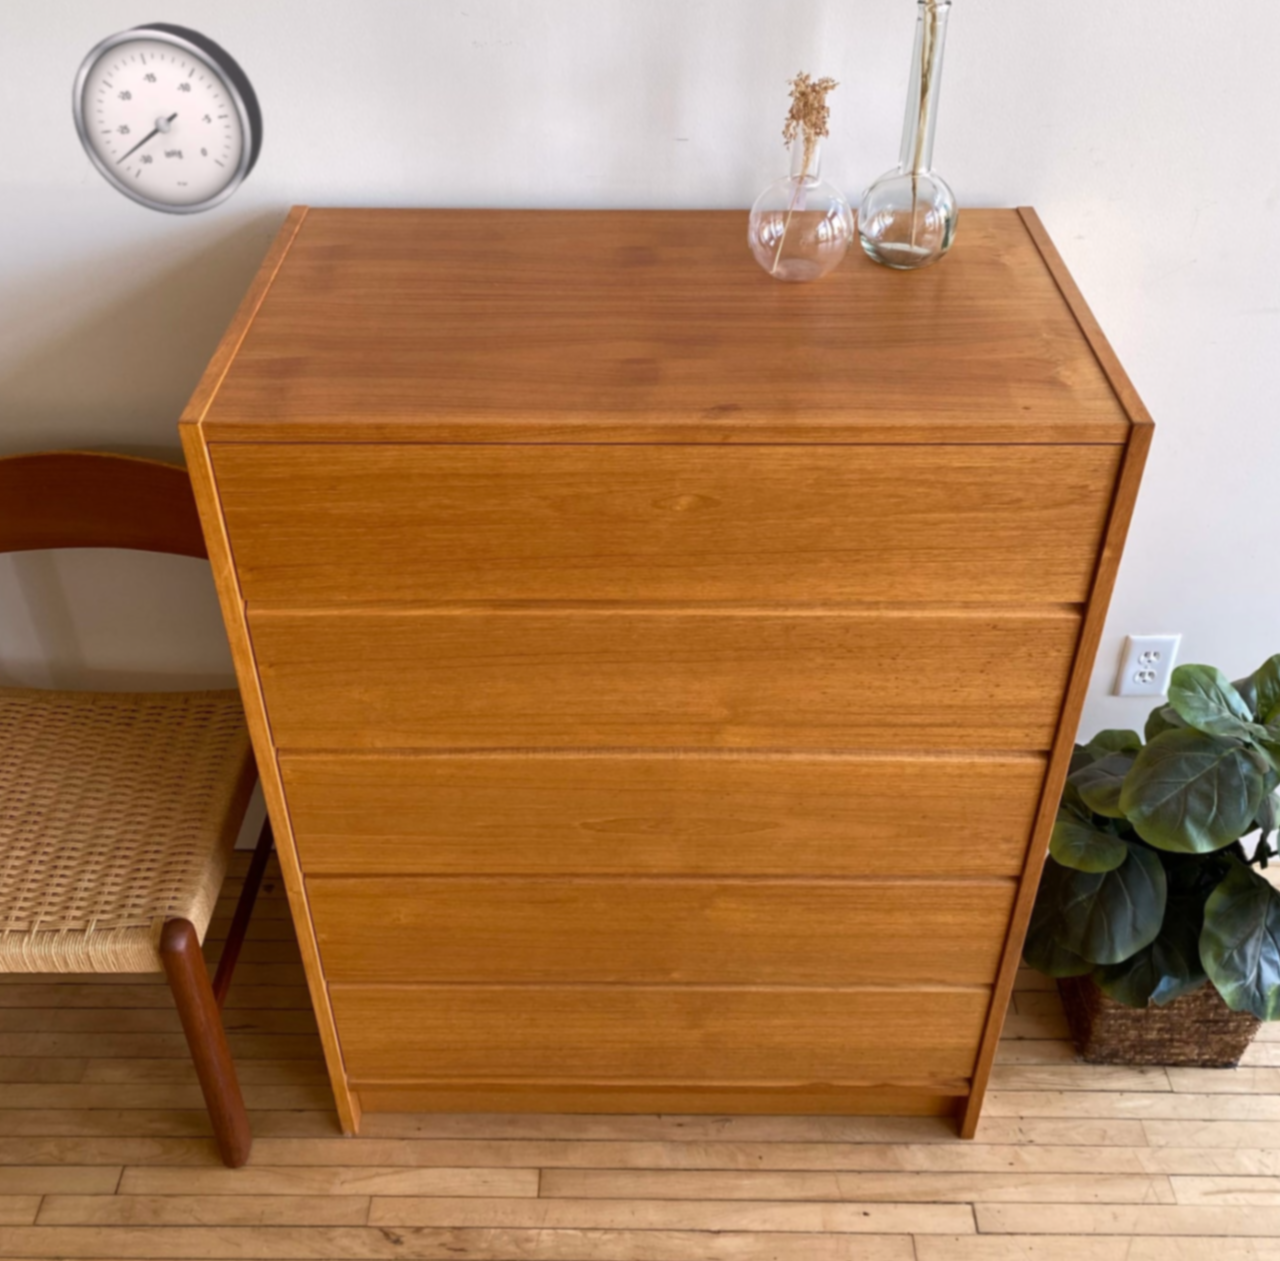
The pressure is value=-28 unit=inHg
